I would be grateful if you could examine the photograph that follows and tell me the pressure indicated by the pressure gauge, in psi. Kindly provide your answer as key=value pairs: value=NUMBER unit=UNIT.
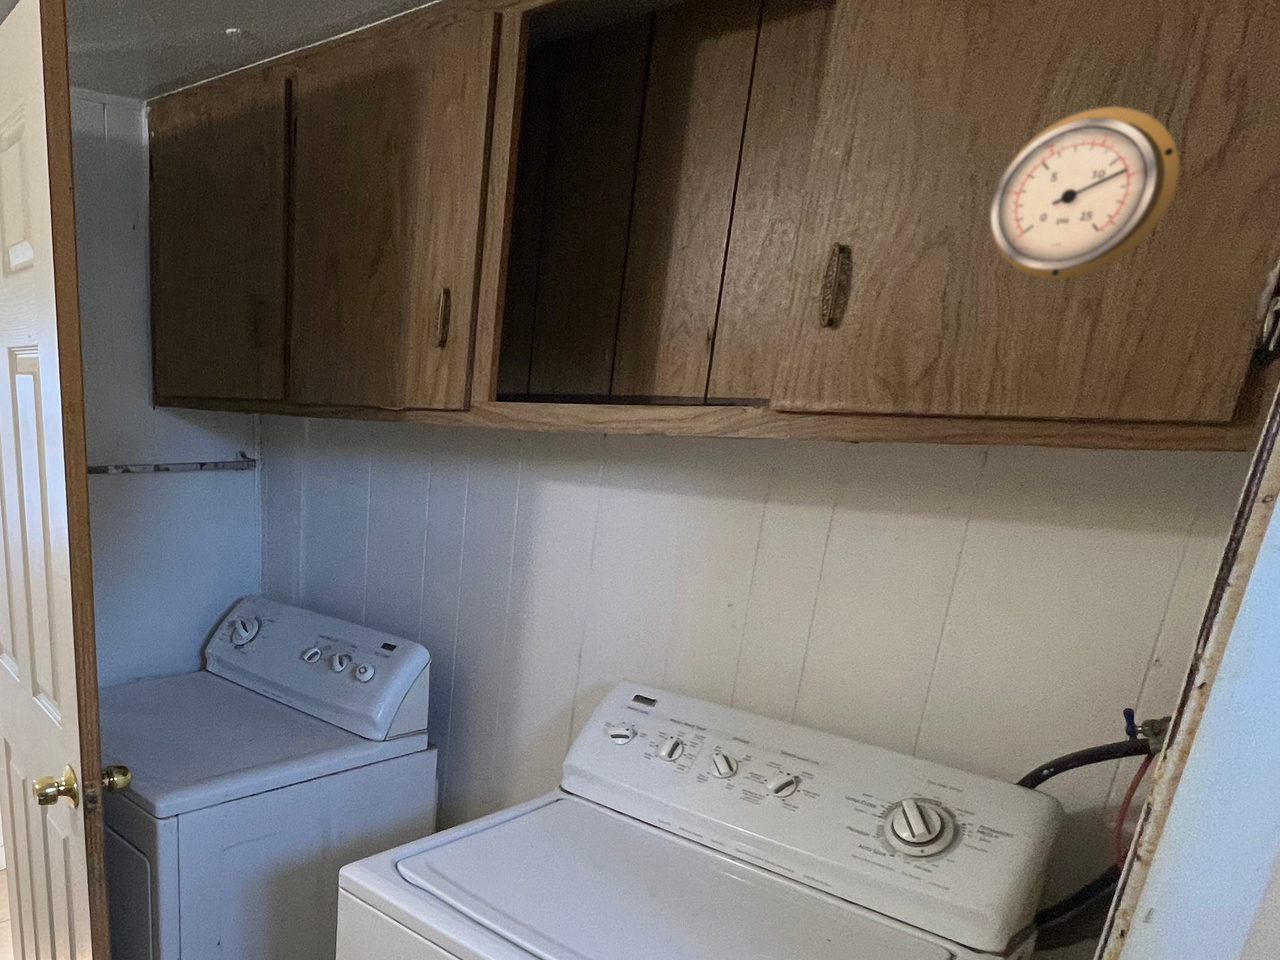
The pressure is value=11 unit=psi
